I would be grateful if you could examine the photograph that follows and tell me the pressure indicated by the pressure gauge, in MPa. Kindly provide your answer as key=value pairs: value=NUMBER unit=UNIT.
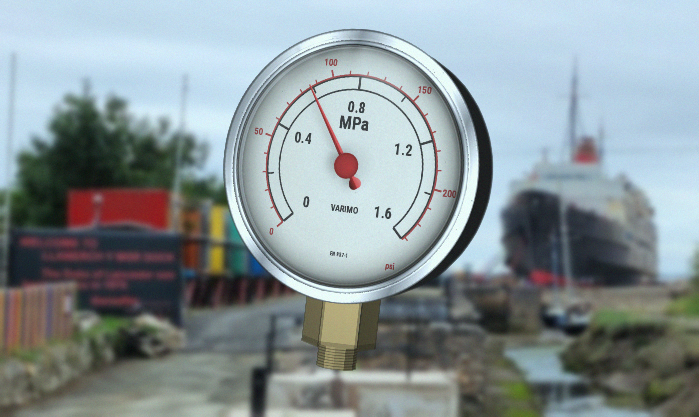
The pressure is value=0.6 unit=MPa
